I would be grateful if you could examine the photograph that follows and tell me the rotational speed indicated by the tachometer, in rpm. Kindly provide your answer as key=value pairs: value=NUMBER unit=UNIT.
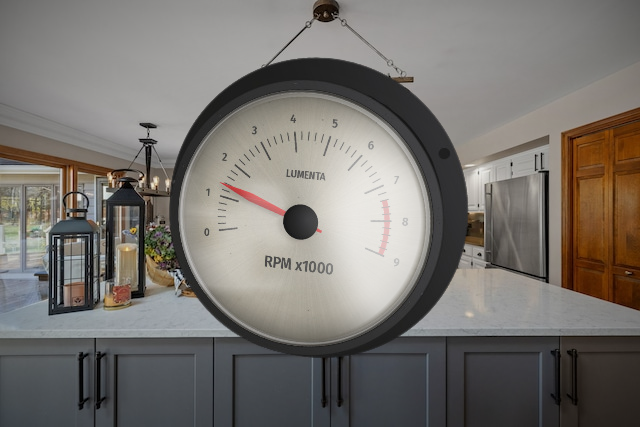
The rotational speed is value=1400 unit=rpm
